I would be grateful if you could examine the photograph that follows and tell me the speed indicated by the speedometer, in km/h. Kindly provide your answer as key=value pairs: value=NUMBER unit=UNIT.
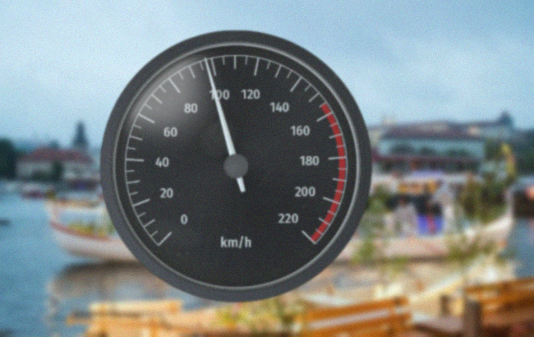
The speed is value=97.5 unit=km/h
